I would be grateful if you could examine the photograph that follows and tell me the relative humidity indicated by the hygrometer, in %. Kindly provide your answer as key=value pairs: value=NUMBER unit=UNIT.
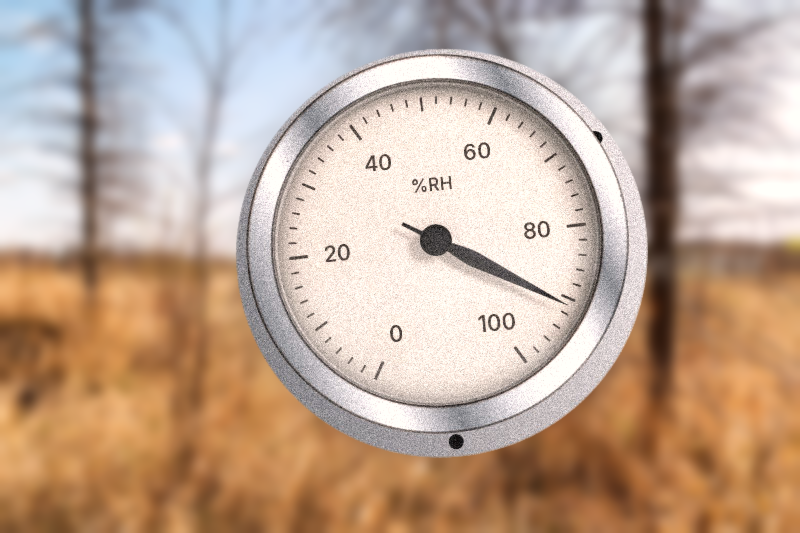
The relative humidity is value=91 unit=%
